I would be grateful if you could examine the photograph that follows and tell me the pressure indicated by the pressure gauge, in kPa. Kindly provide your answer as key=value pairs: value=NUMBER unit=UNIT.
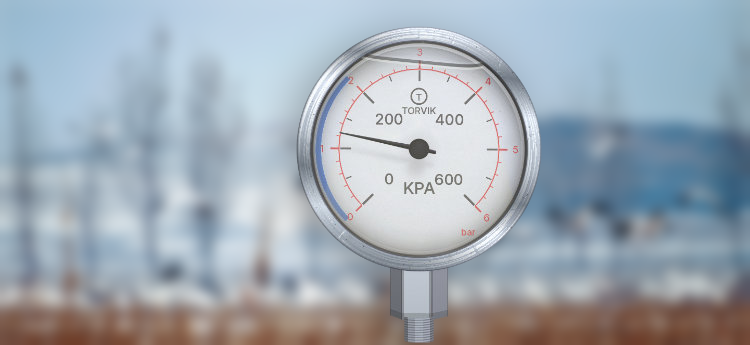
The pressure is value=125 unit=kPa
